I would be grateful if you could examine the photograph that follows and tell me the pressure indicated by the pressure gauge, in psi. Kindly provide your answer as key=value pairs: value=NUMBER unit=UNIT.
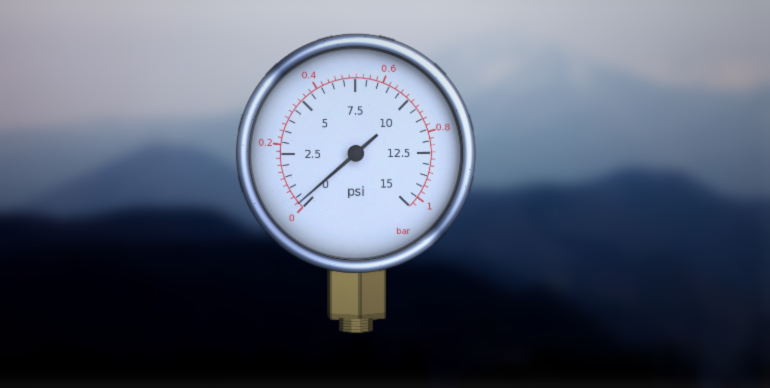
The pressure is value=0.25 unit=psi
